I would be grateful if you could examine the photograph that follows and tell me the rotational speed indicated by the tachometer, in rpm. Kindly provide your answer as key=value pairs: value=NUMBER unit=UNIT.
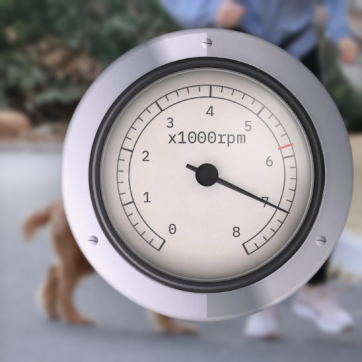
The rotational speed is value=7000 unit=rpm
